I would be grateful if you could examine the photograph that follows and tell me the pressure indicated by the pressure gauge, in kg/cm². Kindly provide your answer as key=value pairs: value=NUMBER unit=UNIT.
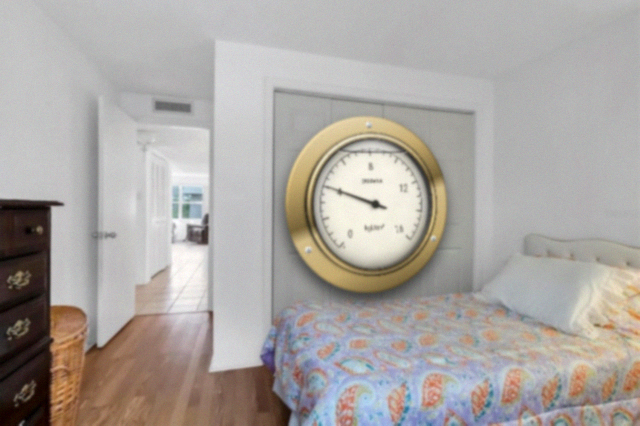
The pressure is value=4 unit=kg/cm²
